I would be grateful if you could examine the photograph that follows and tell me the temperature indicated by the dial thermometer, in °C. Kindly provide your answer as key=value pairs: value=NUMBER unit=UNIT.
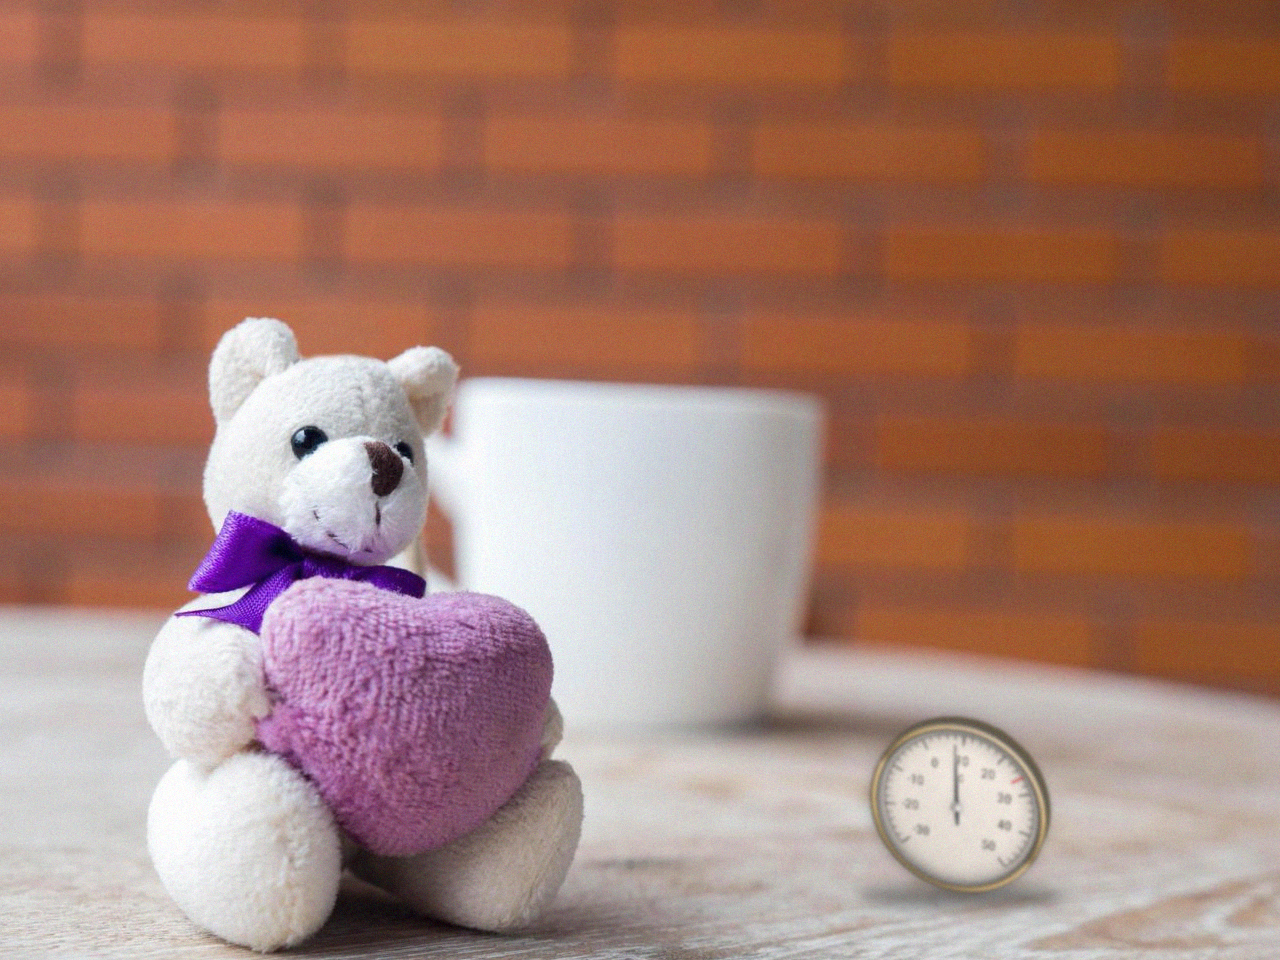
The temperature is value=8 unit=°C
